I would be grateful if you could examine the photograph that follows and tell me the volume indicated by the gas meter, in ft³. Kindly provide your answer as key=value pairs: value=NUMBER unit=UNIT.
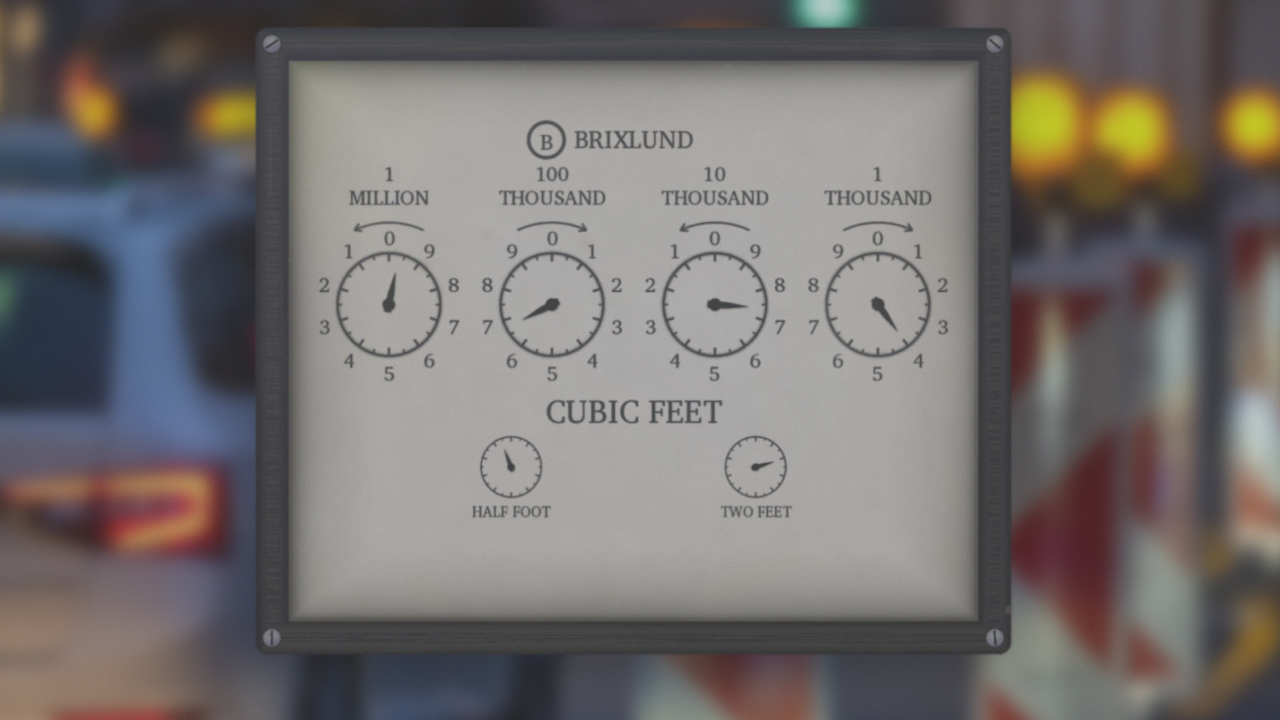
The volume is value=967400 unit=ft³
